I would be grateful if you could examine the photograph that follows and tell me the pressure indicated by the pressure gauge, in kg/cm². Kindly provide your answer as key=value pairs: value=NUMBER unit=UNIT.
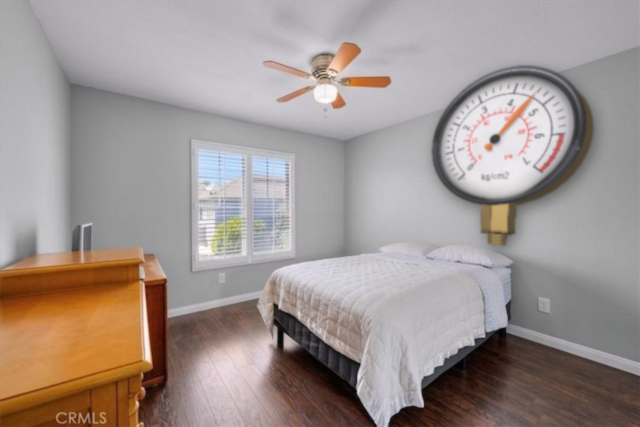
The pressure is value=4.6 unit=kg/cm²
